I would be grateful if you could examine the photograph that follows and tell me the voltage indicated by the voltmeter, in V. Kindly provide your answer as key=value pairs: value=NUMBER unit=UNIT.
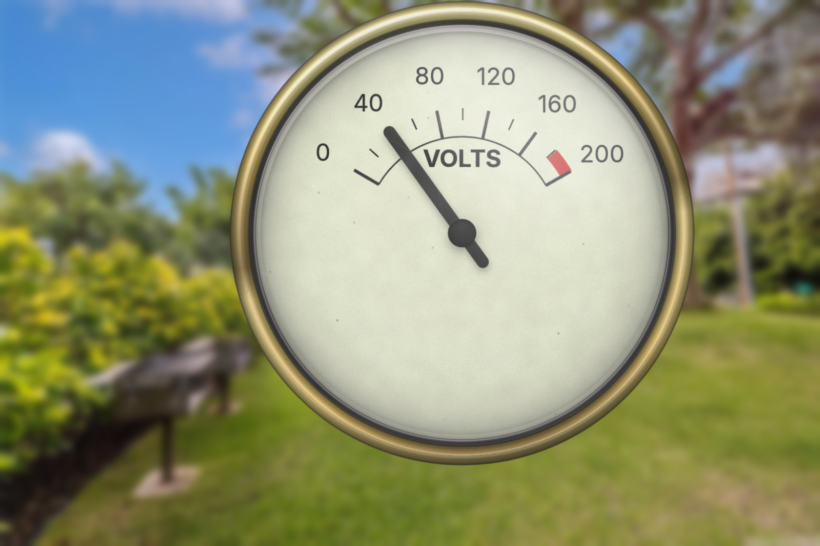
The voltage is value=40 unit=V
